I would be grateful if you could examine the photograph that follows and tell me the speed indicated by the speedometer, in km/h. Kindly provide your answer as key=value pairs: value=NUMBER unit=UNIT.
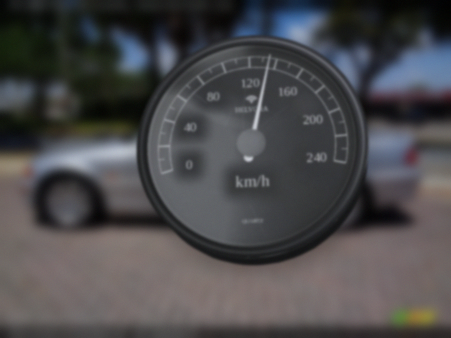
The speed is value=135 unit=km/h
